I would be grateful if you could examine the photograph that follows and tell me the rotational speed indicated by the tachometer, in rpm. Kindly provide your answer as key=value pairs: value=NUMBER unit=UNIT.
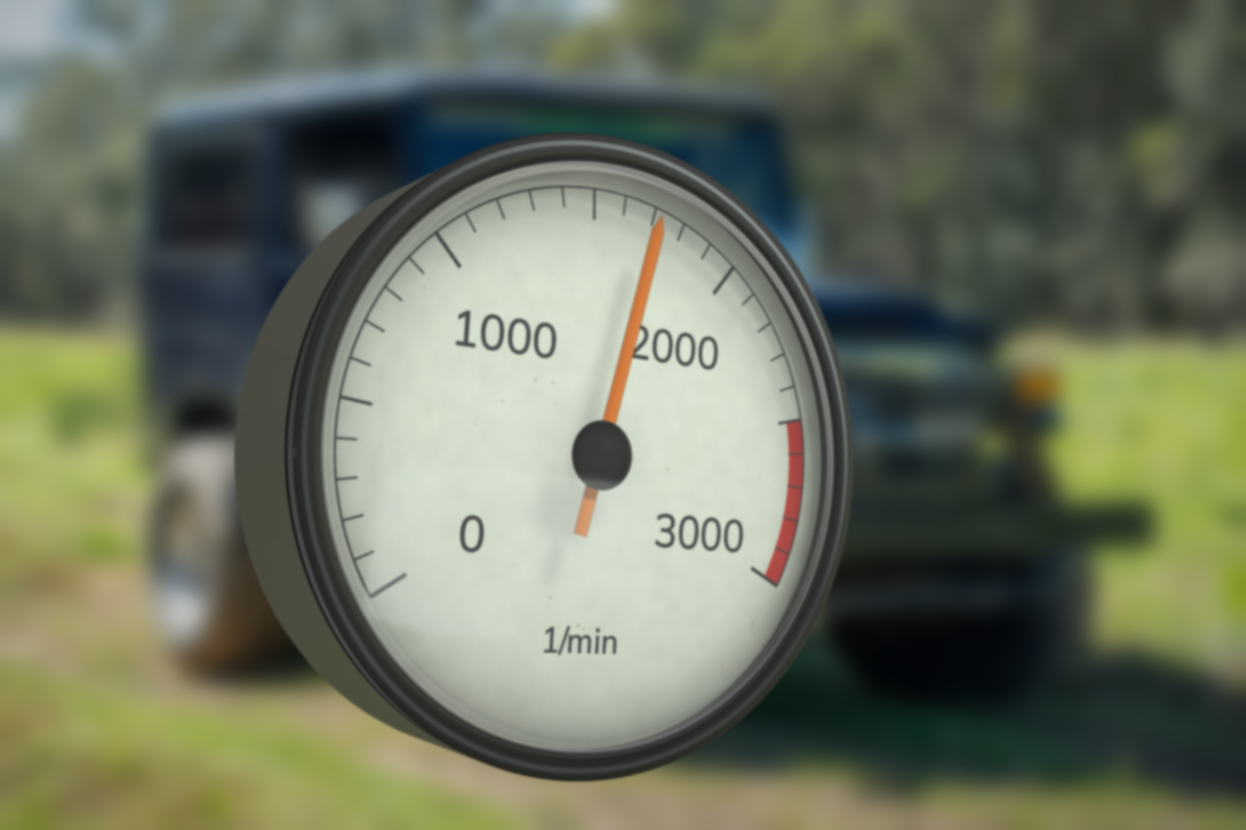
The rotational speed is value=1700 unit=rpm
